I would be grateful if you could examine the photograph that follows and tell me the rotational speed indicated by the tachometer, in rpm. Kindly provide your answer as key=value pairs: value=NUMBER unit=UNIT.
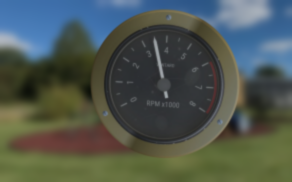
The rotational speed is value=3500 unit=rpm
